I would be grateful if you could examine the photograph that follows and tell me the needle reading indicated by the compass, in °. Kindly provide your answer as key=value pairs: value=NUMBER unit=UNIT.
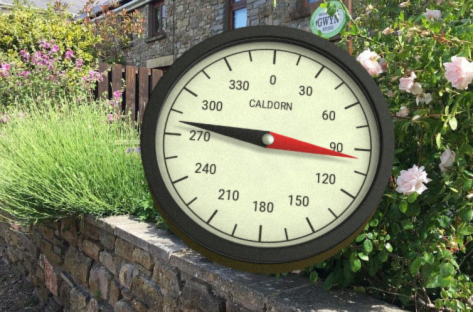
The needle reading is value=97.5 unit=°
